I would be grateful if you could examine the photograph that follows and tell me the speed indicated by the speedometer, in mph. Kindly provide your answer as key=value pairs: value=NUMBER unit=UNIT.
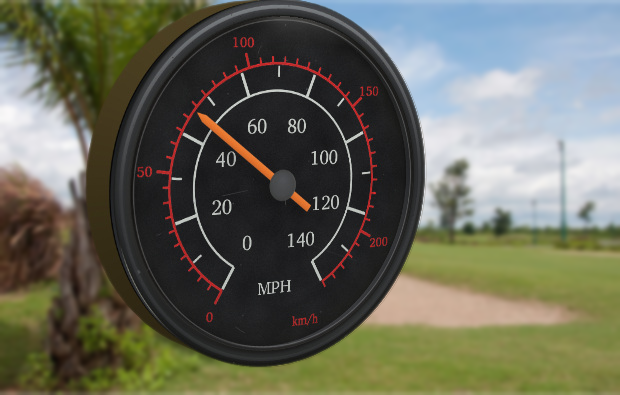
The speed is value=45 unit=mph
